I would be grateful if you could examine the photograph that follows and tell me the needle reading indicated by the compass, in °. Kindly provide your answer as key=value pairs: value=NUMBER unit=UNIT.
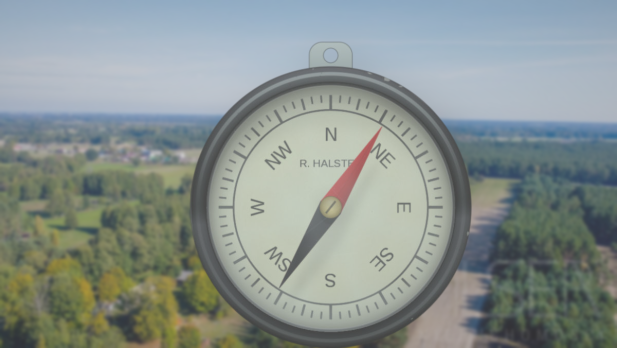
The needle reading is value=32.5 unit=°
